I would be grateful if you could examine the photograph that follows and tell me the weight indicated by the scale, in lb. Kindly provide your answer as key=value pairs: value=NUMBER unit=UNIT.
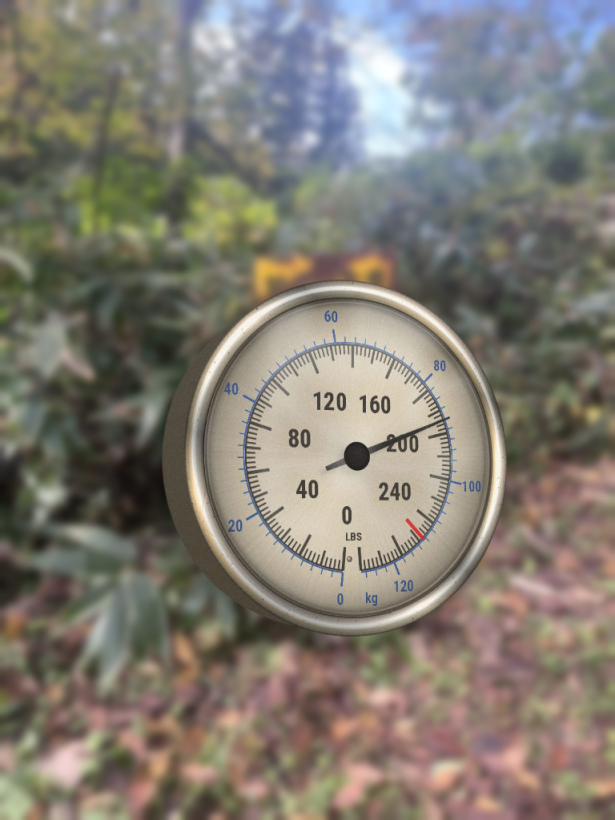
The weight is value=194 unit=lb
